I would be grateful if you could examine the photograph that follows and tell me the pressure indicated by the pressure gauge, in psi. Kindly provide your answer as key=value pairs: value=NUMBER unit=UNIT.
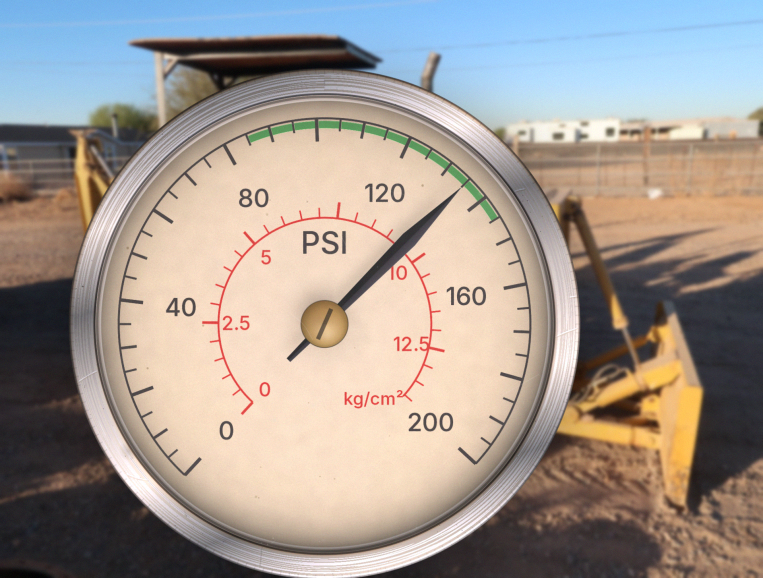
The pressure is value=135 unit=psi
